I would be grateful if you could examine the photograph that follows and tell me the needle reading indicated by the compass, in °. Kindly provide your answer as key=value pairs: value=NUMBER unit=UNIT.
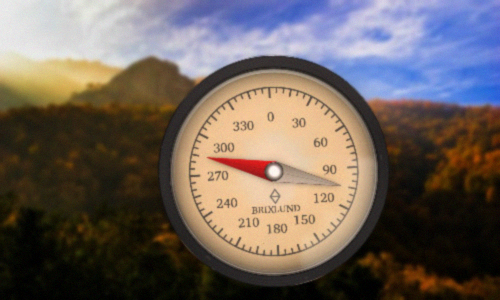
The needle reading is value=285 unit=°
